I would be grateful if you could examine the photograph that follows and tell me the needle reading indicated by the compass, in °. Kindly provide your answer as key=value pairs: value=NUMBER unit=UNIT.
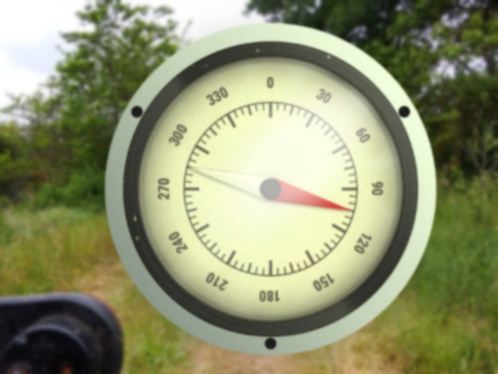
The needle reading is value=105 unit=°
